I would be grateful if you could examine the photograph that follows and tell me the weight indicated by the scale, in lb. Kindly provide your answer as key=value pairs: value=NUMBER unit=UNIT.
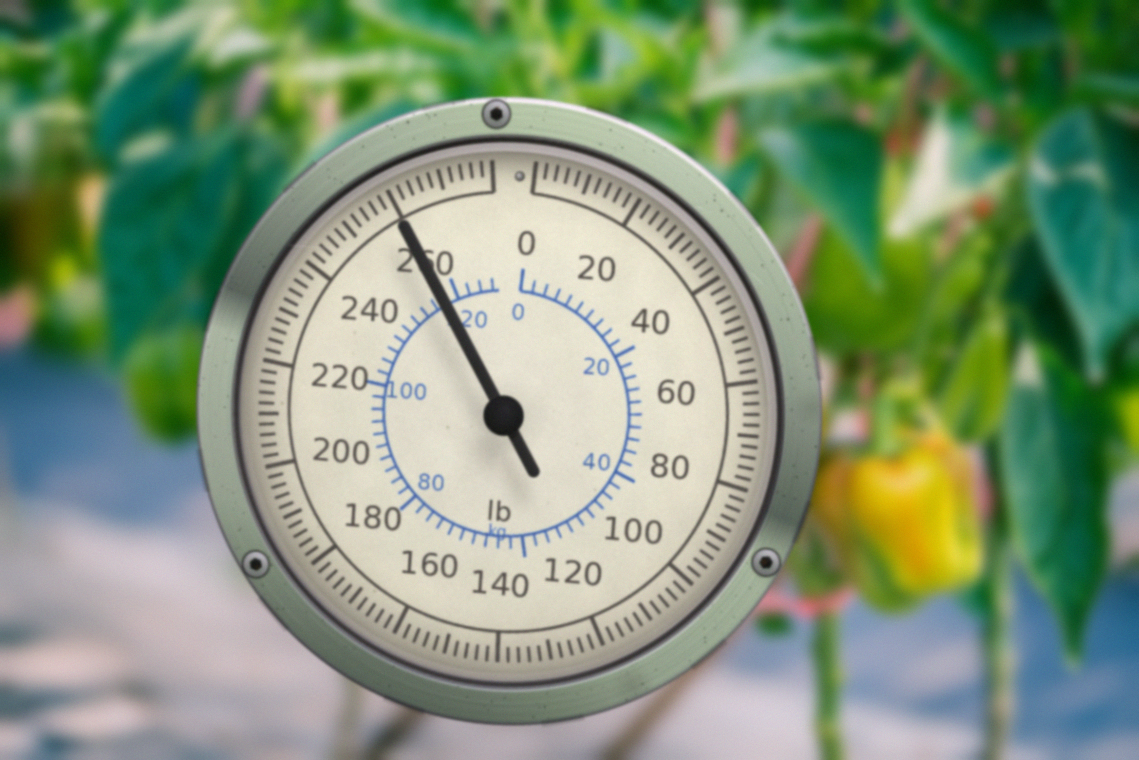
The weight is value=260 unit=lb
